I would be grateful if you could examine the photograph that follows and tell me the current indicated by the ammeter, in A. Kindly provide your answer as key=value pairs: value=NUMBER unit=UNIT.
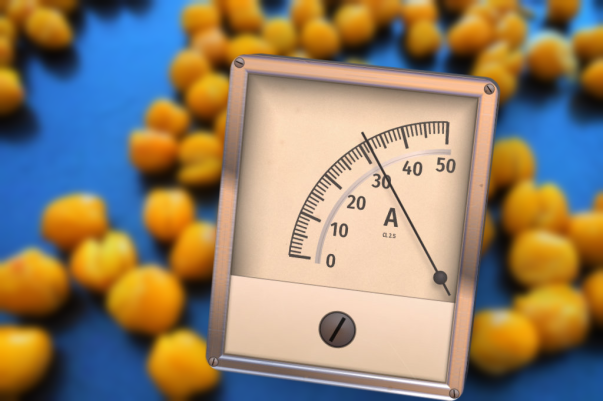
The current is value=32 unit=A
